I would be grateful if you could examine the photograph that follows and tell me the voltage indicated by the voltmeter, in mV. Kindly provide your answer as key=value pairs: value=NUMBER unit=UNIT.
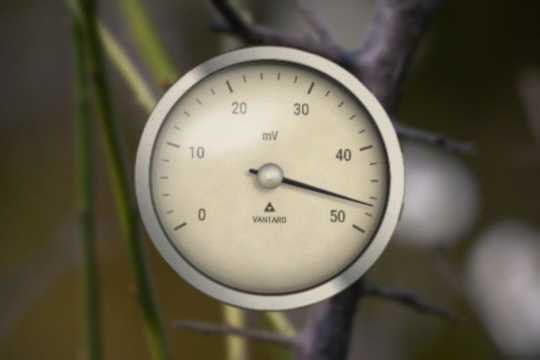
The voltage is value=47 unit=mV
